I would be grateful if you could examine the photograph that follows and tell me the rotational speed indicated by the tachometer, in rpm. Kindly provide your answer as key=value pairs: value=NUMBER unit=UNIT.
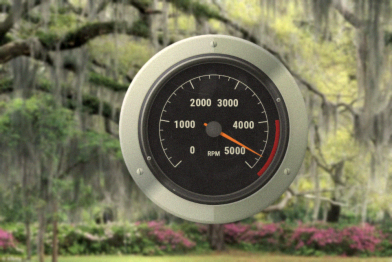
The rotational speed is value=4700 unit=rpm
